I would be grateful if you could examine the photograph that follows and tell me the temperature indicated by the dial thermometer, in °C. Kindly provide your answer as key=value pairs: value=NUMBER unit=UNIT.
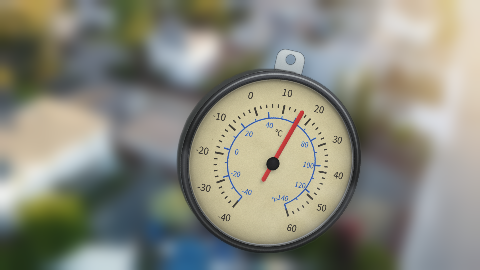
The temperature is value=16 unit=°C
